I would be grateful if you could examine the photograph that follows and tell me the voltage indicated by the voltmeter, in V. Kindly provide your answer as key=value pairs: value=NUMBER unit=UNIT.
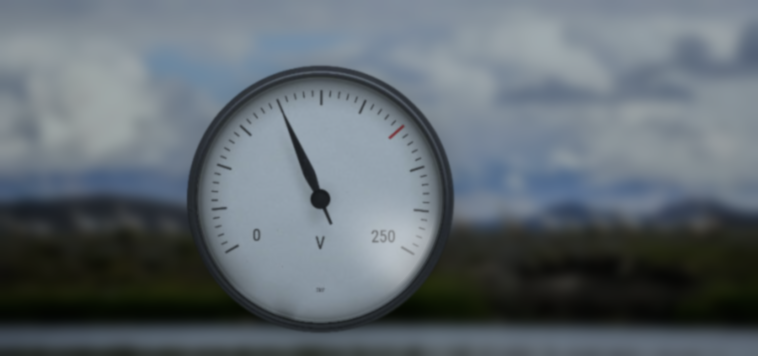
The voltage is value=100 unit=V
